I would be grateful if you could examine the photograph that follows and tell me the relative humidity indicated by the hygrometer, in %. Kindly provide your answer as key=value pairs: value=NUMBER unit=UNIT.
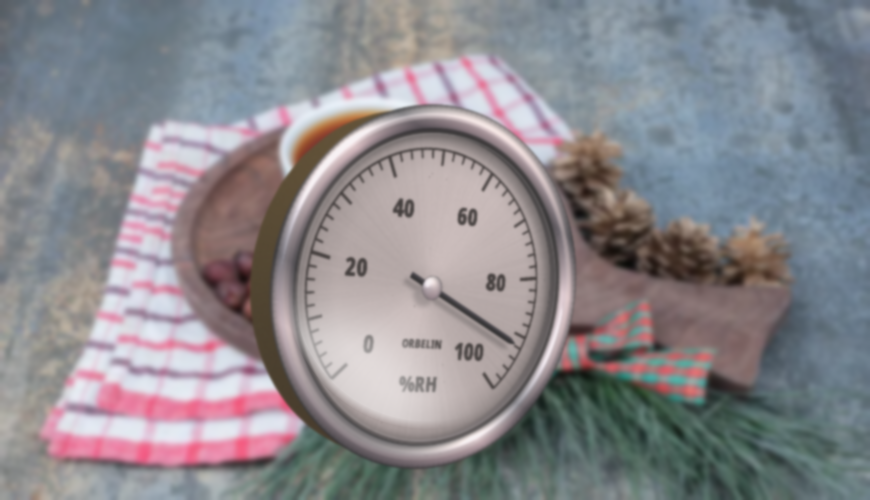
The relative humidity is value=92 unit=%
